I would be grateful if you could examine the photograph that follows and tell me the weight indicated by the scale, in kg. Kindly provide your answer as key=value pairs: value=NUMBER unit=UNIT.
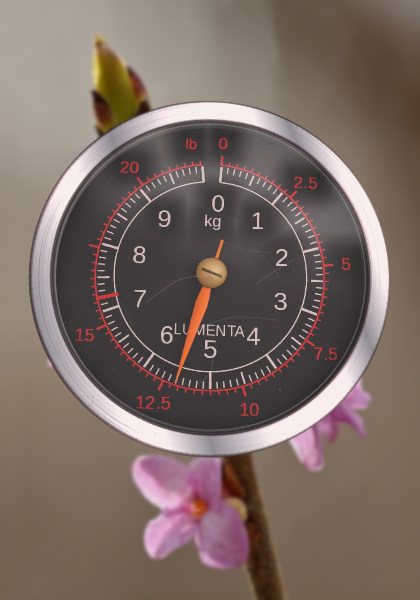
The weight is value=5.5 unit=kg
